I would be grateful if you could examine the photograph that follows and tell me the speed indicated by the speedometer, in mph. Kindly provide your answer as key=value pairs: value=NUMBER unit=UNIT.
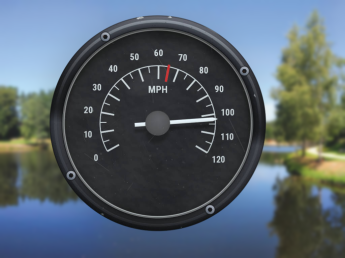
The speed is value=102.5 unit=mph
